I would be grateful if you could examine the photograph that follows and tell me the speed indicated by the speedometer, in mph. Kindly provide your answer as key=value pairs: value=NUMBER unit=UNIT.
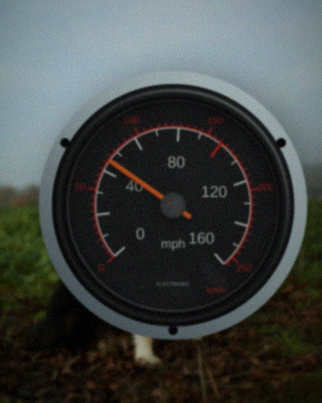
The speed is value=45 unit=mph
